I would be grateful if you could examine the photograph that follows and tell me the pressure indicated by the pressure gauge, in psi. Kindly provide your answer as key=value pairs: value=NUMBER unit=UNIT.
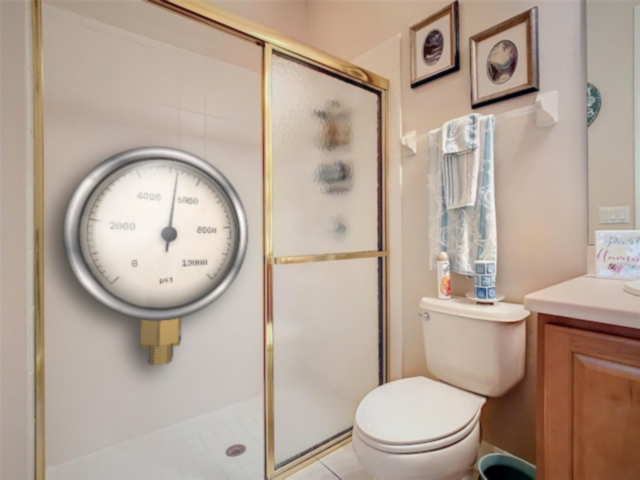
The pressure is value=5200 unit=psi
